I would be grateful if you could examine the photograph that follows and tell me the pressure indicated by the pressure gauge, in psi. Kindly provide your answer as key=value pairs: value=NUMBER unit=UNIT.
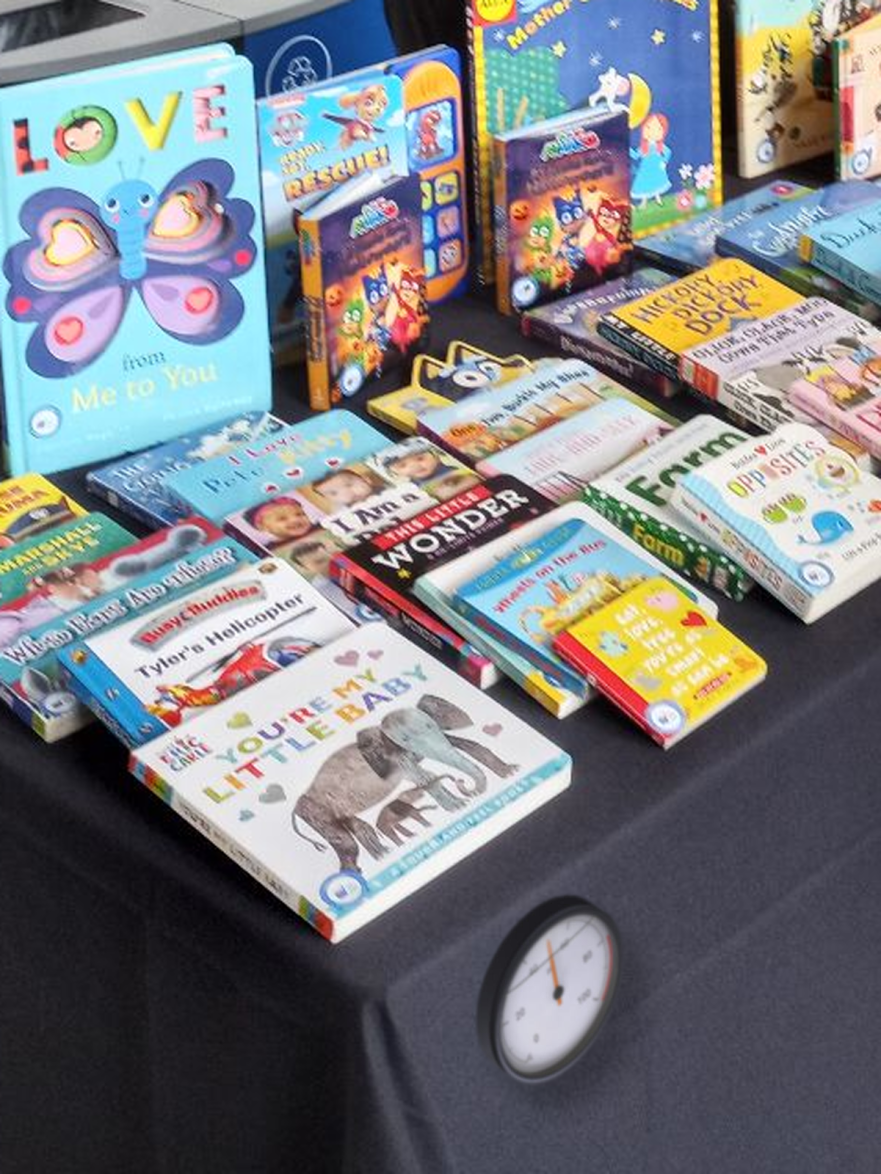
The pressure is value=50 unit=psi
